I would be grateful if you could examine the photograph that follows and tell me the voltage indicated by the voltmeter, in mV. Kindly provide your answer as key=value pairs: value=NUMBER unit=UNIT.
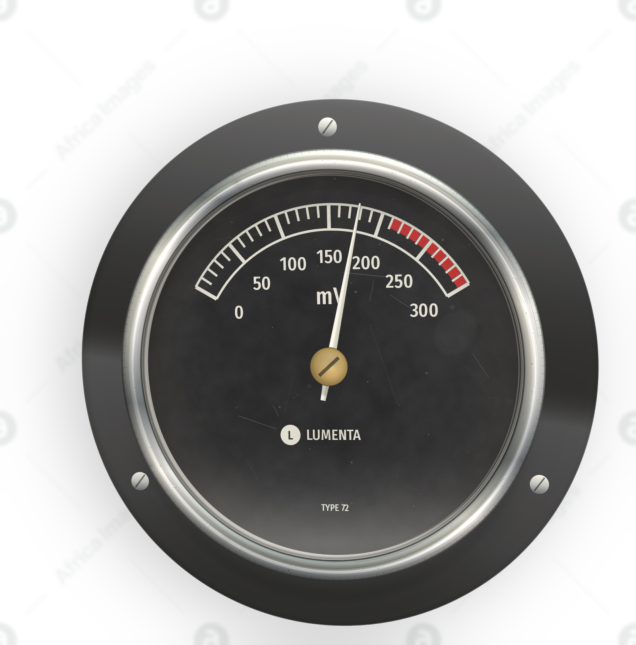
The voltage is value=180 unit=mV
